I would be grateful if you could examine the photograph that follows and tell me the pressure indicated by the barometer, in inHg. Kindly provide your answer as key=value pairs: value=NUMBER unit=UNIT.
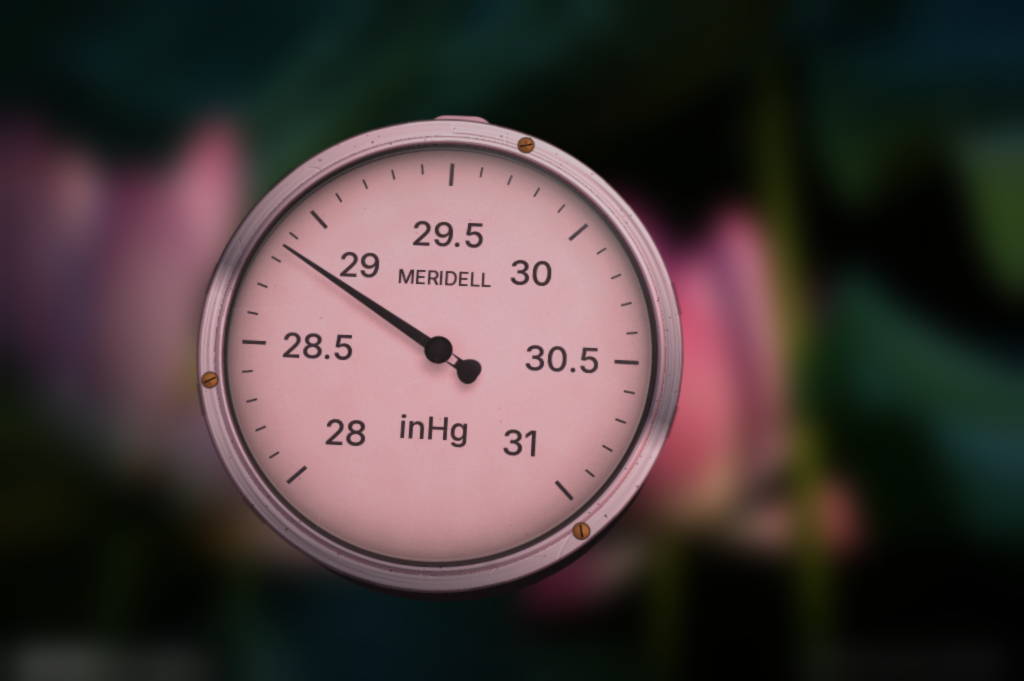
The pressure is value=28.85 unit=inHg
